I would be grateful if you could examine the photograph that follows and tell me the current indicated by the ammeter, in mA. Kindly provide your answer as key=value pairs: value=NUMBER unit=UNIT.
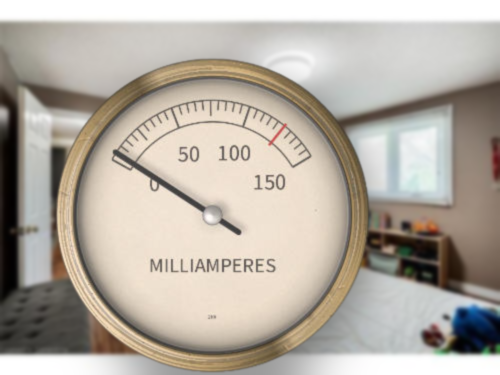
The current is value=5 unit=mA
